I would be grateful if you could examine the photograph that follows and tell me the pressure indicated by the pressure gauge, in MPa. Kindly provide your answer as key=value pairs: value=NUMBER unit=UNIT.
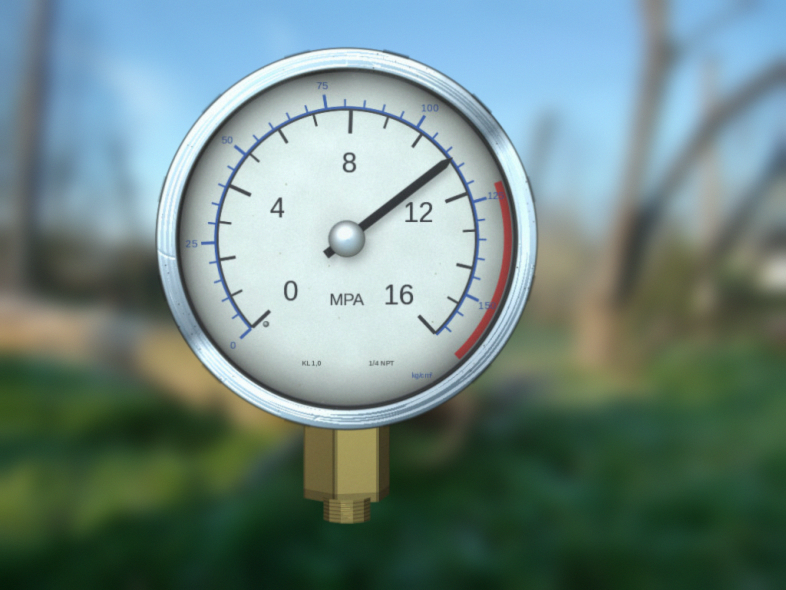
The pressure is value=11 unit=MPa
